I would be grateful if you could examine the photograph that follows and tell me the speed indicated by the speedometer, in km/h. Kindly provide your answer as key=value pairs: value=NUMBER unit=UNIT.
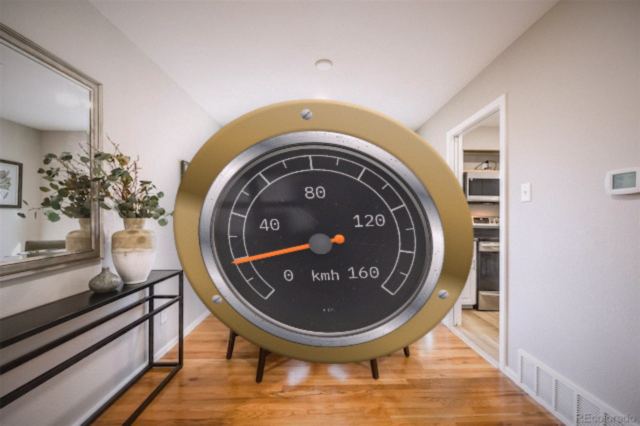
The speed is value=20 unit=km/h
